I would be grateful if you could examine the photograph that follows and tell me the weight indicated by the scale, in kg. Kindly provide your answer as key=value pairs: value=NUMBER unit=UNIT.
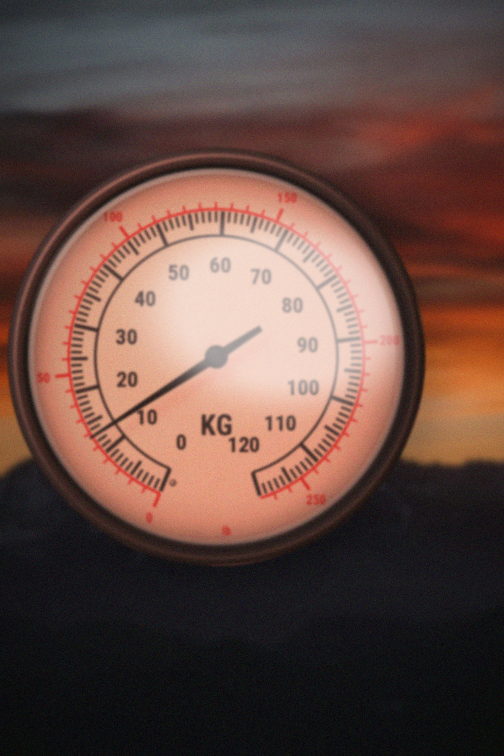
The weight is value=13 unit=kg
